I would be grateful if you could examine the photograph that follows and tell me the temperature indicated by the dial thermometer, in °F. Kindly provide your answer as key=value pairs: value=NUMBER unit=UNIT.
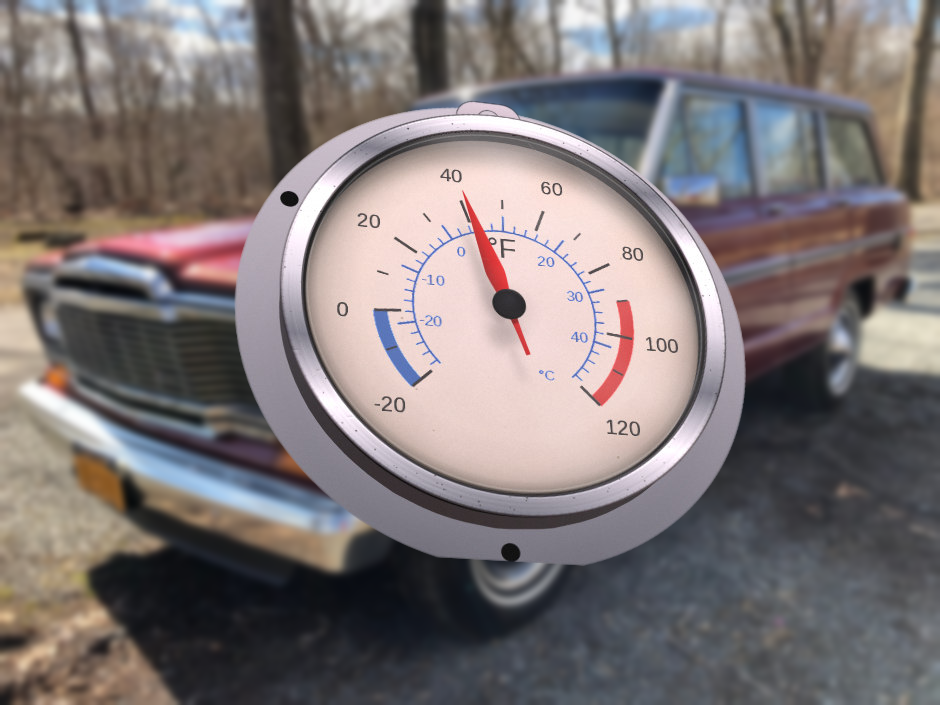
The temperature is value=40 unit=°F
